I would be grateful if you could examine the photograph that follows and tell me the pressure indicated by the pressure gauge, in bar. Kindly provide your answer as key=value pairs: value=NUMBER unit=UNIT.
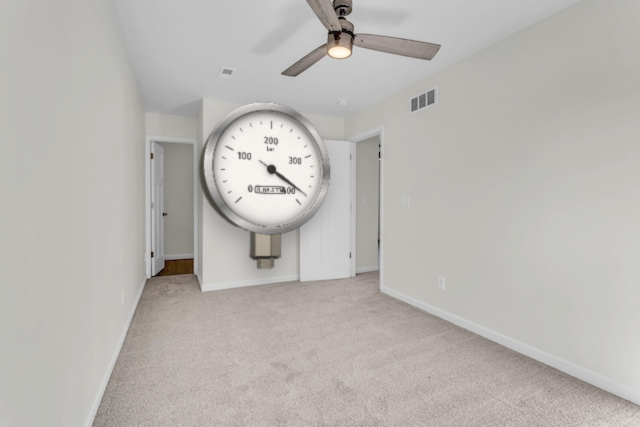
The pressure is value=380 unit=bar
